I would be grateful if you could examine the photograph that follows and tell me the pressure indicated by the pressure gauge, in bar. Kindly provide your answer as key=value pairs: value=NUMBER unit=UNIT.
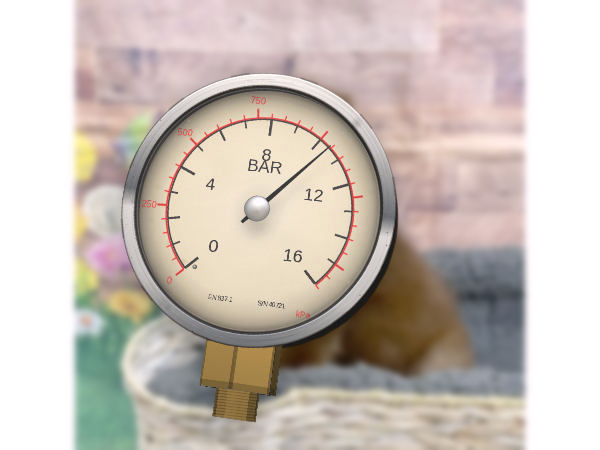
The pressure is value=10.5 unit=bar
